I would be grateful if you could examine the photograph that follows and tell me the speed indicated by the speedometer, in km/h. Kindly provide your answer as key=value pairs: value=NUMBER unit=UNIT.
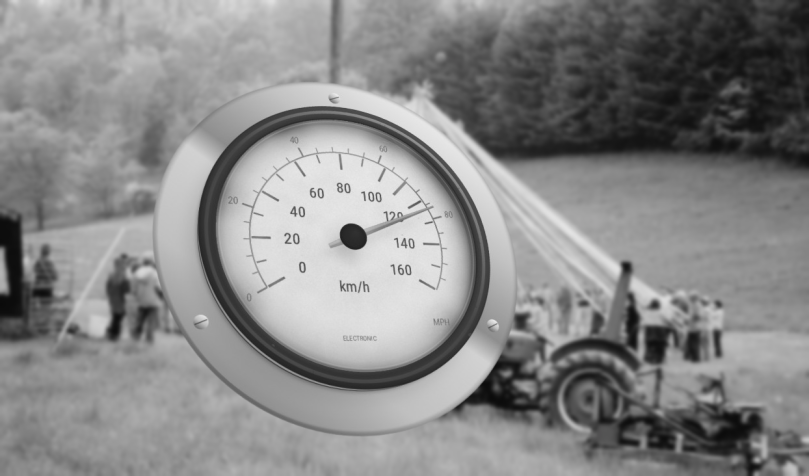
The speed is value=125 unit=km/h
